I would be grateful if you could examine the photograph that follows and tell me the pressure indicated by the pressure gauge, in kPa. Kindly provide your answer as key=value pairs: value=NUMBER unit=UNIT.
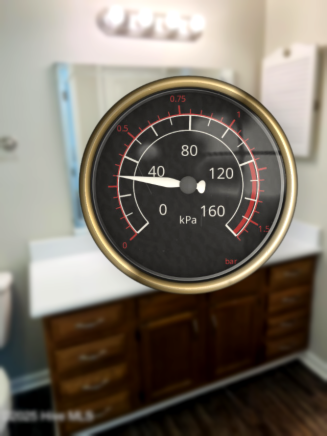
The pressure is value=30 unit=kPa
